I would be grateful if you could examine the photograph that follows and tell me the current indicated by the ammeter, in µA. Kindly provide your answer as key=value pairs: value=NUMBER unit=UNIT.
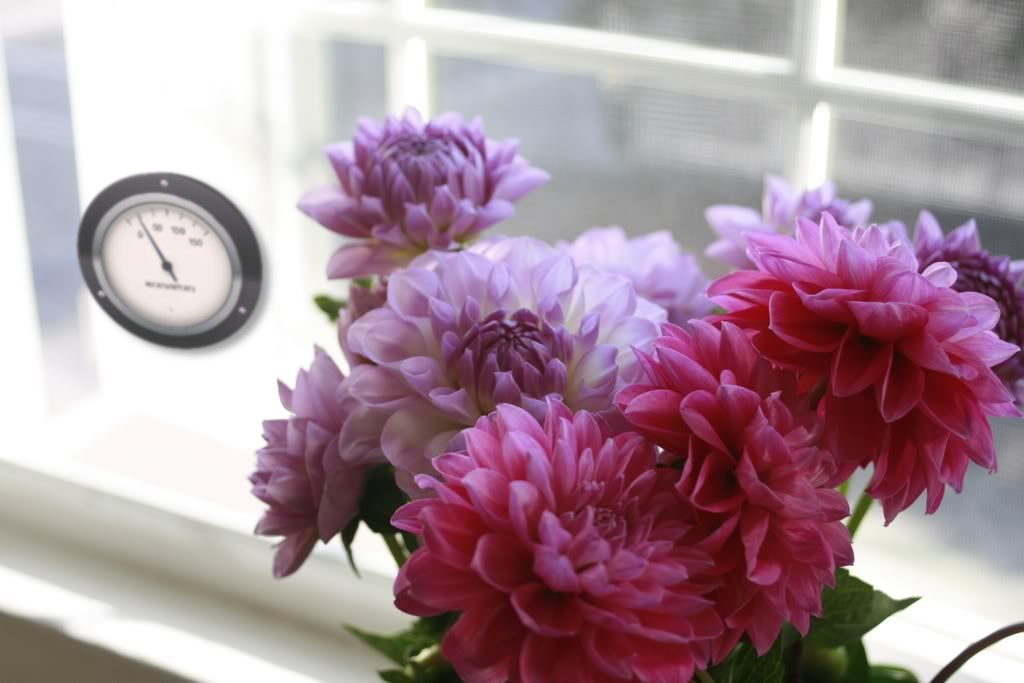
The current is value=25 unit=µA
